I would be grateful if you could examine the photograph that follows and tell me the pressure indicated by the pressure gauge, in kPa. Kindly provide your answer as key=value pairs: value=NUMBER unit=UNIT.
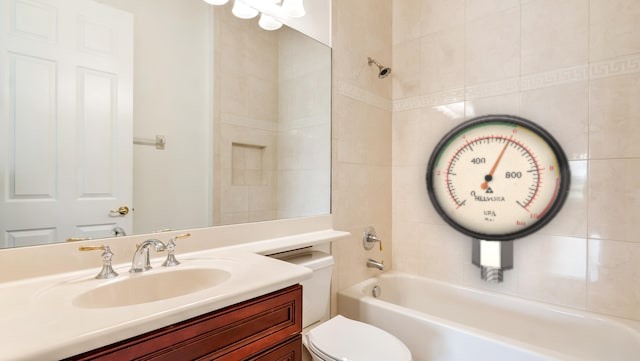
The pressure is value=600 unit=kPa
